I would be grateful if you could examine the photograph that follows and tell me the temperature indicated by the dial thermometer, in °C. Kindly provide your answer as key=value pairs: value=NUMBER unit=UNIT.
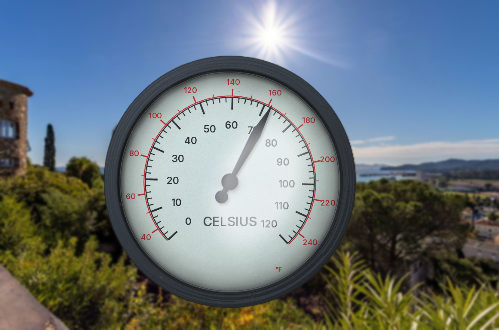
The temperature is value=72 unit=°C
